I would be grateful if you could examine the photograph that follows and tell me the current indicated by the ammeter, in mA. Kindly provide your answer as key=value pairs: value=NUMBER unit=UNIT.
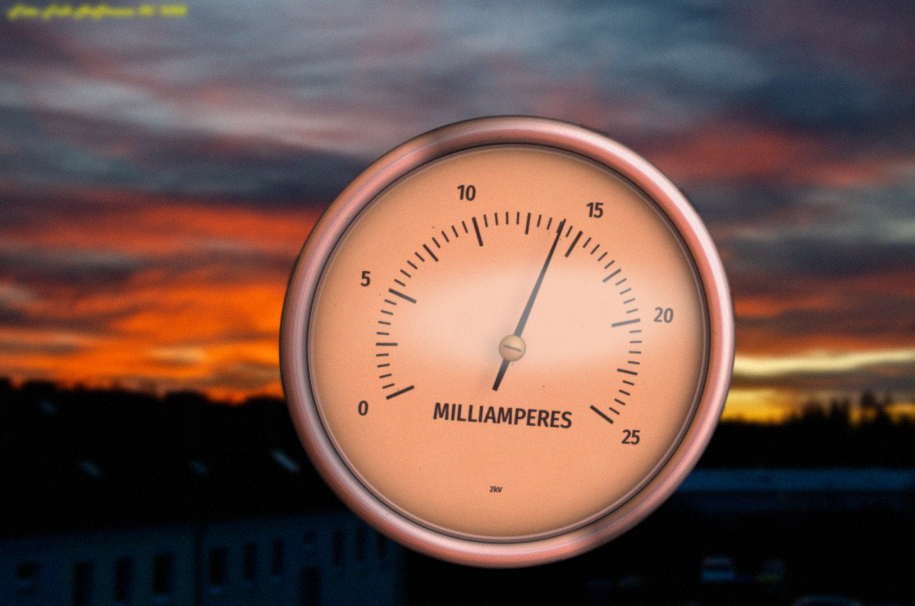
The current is value=14 unit=mA
